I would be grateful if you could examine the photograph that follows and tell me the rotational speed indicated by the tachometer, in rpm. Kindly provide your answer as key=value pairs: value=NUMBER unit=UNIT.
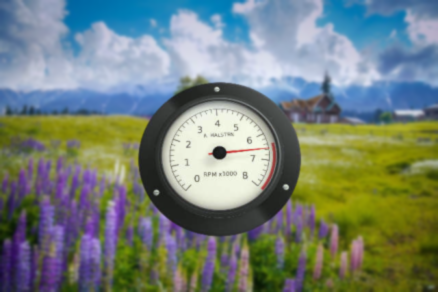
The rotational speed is value=6600 unit=rpm
